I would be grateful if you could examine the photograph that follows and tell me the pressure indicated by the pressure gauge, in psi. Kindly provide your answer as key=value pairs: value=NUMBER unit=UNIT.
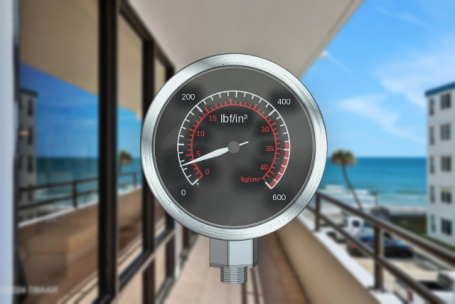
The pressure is value=50 unit=psi
